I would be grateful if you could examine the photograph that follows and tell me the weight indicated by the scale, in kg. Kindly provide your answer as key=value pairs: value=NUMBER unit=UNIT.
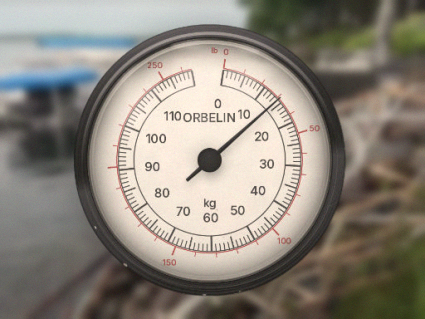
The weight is value=14 unit=kg
